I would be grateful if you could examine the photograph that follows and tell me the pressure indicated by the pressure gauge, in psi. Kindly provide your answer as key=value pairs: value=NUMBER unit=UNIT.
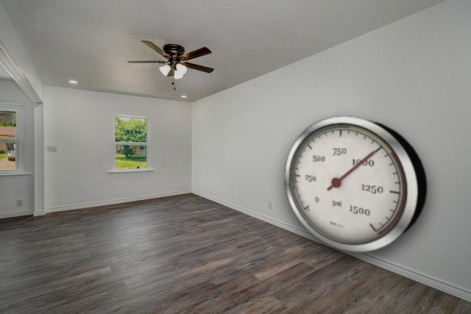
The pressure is value=1000 unit=psi
